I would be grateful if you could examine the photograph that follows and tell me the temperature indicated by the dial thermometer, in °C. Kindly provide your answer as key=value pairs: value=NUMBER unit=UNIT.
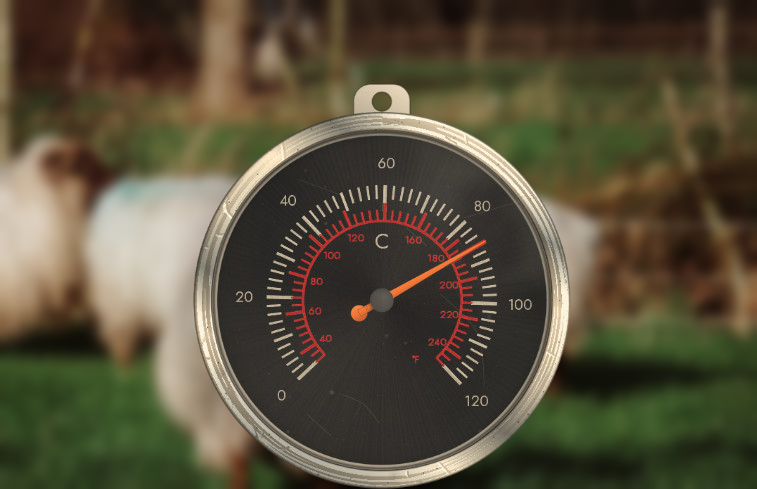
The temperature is value=86 unit=°C
